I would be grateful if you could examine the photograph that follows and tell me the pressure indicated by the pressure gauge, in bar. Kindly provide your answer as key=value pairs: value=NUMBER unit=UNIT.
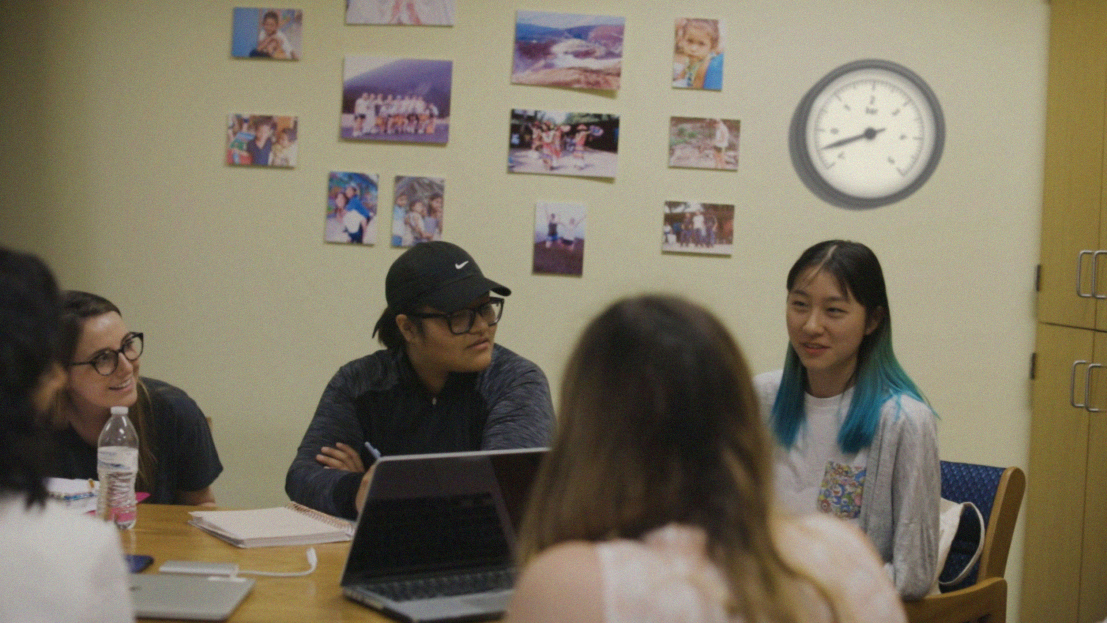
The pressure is value=-0.5 unit=bar
